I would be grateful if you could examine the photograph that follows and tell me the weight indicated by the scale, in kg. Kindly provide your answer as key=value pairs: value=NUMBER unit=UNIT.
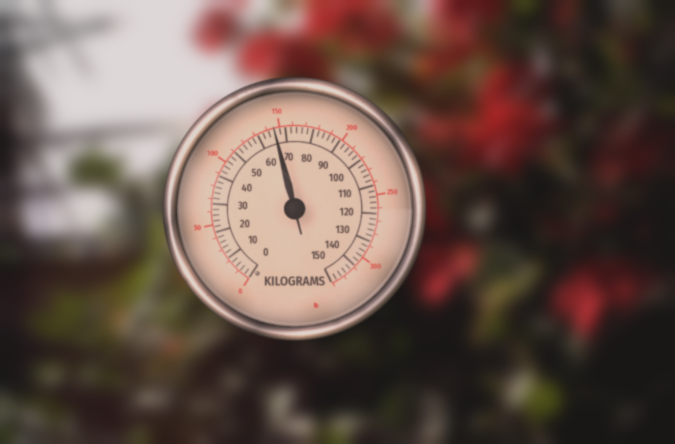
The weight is value=66 unit=kg
